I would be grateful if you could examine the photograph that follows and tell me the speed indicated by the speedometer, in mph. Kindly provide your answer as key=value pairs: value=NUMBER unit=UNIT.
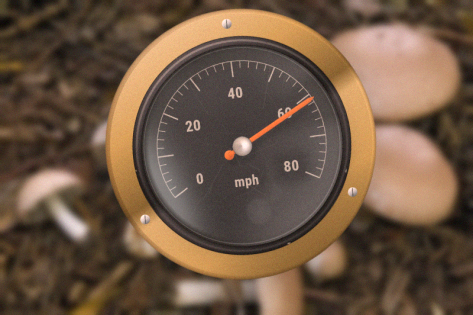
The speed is value=61 unit=mph
